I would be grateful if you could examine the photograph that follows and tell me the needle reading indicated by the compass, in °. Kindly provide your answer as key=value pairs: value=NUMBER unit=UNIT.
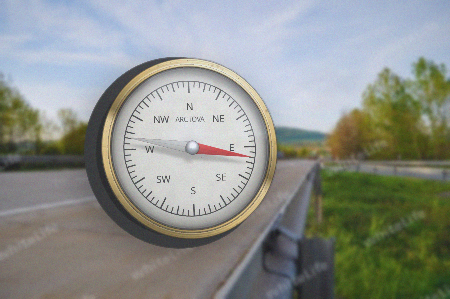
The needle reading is value=100 unit=°
